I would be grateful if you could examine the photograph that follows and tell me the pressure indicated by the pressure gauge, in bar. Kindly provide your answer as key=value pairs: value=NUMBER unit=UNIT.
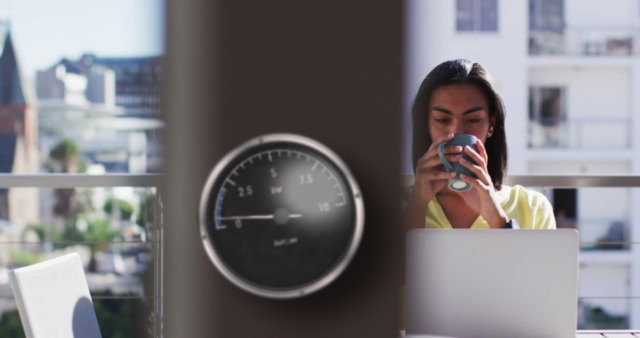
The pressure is value=0.5 unit=bar
